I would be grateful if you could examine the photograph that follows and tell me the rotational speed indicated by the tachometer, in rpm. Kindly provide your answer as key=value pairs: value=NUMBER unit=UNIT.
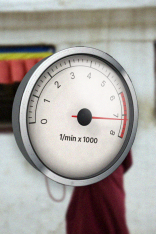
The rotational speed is value=7200 unit=rpm
